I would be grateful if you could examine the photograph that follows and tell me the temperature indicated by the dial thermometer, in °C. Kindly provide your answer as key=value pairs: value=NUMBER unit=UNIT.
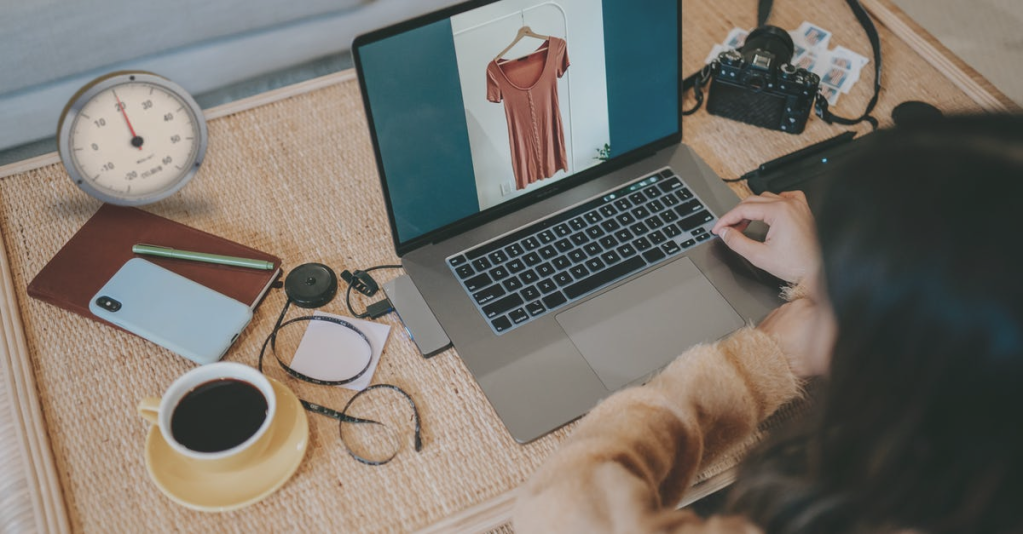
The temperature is value=20 unit=°C
